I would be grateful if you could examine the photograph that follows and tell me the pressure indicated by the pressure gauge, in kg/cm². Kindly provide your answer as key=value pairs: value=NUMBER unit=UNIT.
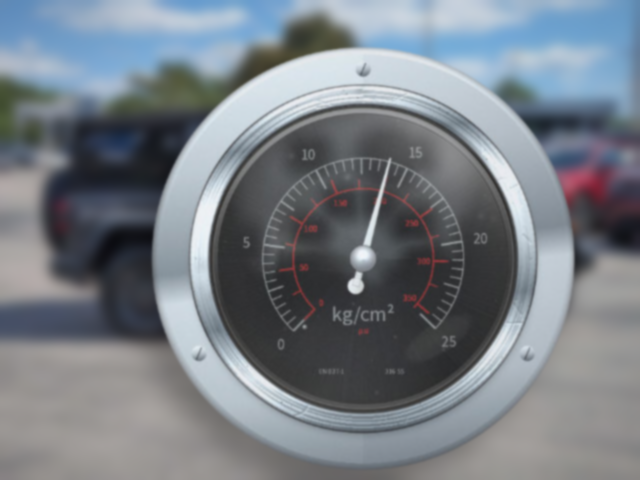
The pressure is value=14 unit=kg/cm²
